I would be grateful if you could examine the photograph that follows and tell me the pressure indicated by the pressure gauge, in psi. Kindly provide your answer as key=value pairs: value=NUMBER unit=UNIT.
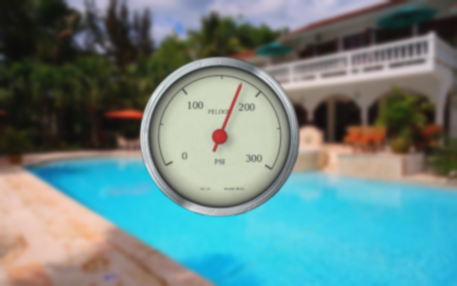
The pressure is value=175 unit=psi
